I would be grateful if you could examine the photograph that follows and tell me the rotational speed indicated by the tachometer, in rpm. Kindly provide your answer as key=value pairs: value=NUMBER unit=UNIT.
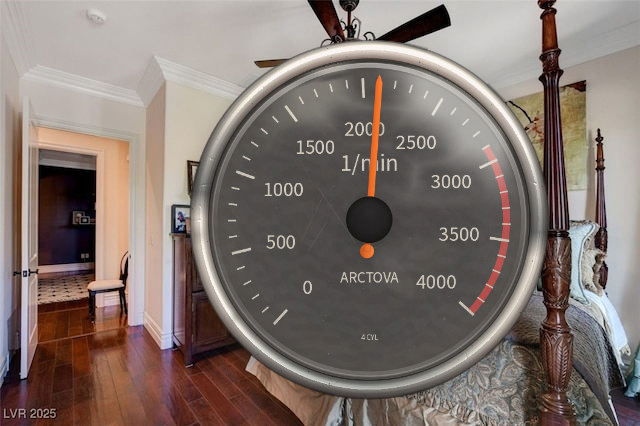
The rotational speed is value=2100 unit=rpm
